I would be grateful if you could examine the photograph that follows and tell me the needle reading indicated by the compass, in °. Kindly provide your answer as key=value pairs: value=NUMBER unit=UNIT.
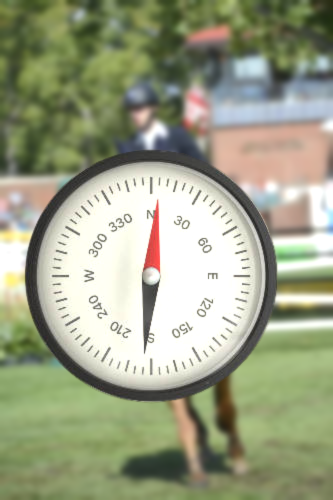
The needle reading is value=5 unit=°
